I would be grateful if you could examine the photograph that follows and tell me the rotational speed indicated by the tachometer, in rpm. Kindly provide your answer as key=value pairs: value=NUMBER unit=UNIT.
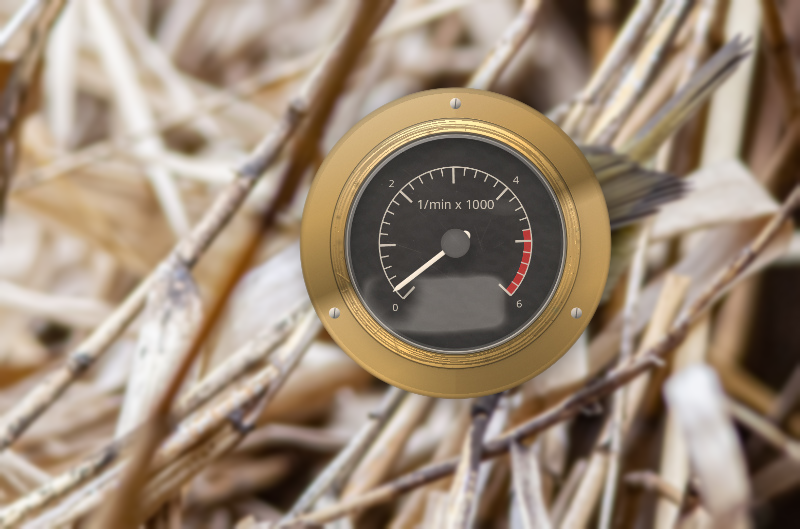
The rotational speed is value=200 unit=rpm
